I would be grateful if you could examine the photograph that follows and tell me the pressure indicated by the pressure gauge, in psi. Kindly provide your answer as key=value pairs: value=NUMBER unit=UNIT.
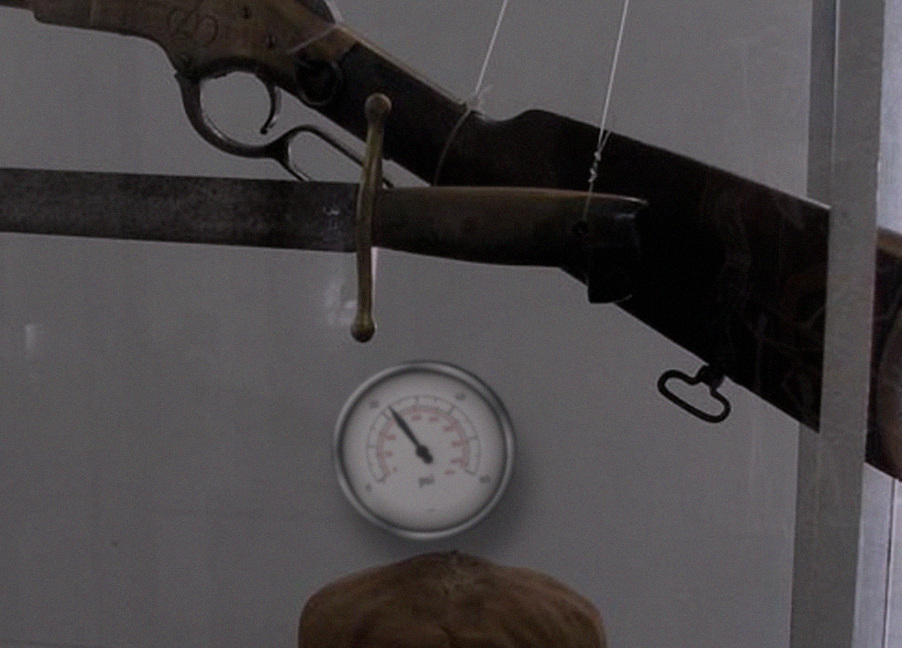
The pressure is value=22.5 unit=psi
